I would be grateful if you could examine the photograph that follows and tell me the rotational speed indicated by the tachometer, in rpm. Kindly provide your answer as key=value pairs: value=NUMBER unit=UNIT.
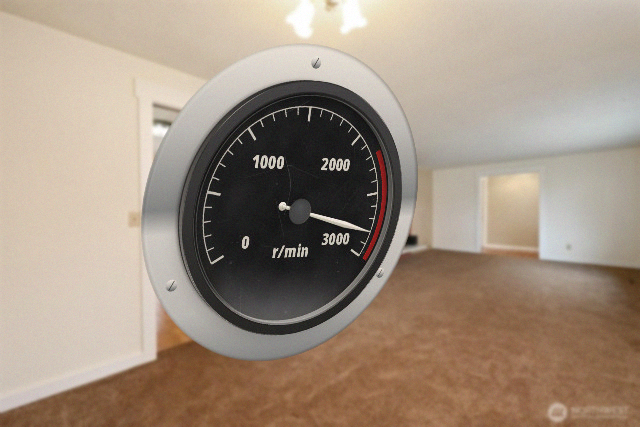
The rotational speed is value=2800 unit=rpm
